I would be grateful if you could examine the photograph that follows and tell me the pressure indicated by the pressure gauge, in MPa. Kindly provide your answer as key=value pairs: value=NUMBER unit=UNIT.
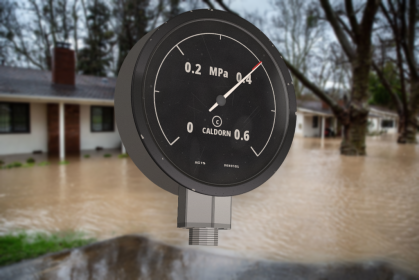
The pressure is value=0.4 unit=MPa
